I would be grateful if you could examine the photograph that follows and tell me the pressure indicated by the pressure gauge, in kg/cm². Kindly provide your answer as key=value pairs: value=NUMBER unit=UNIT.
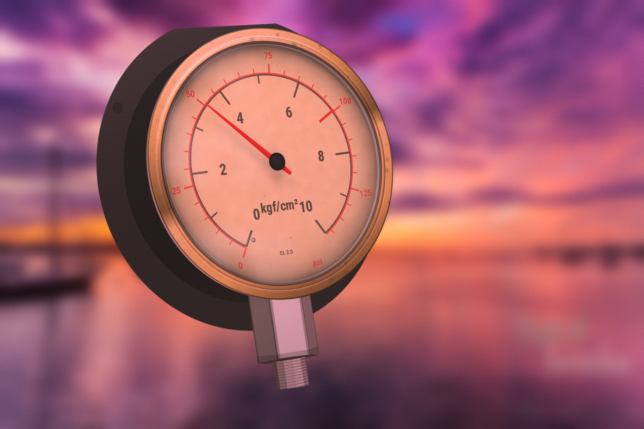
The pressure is value=3.5 unit=kg/cm²
